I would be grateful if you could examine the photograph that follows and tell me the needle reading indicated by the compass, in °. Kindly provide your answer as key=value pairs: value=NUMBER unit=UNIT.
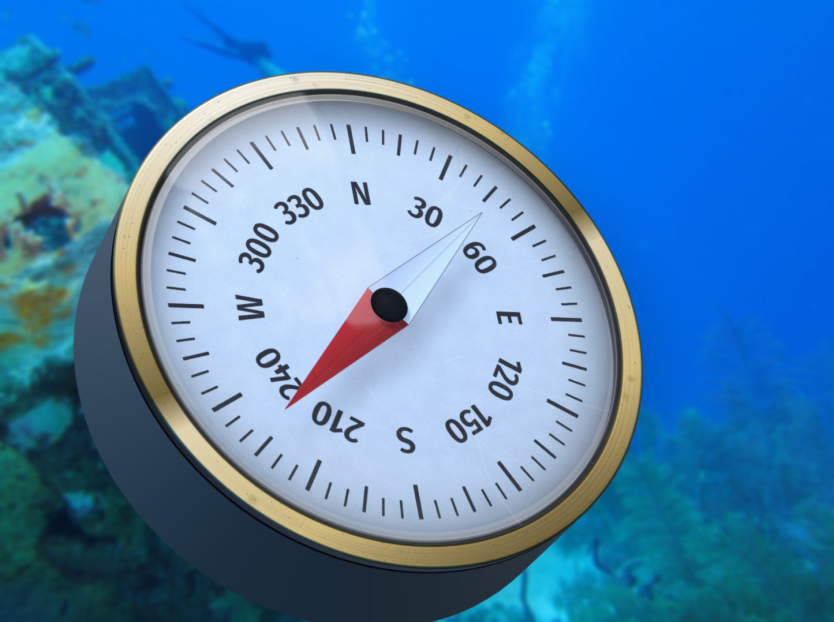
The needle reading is value=227.5 unit=°
